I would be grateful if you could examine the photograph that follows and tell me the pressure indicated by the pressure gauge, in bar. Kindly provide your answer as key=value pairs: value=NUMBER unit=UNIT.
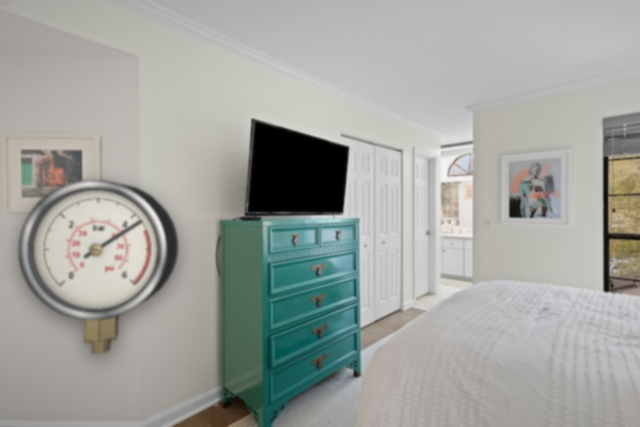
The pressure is value=4.25 unit=bar
